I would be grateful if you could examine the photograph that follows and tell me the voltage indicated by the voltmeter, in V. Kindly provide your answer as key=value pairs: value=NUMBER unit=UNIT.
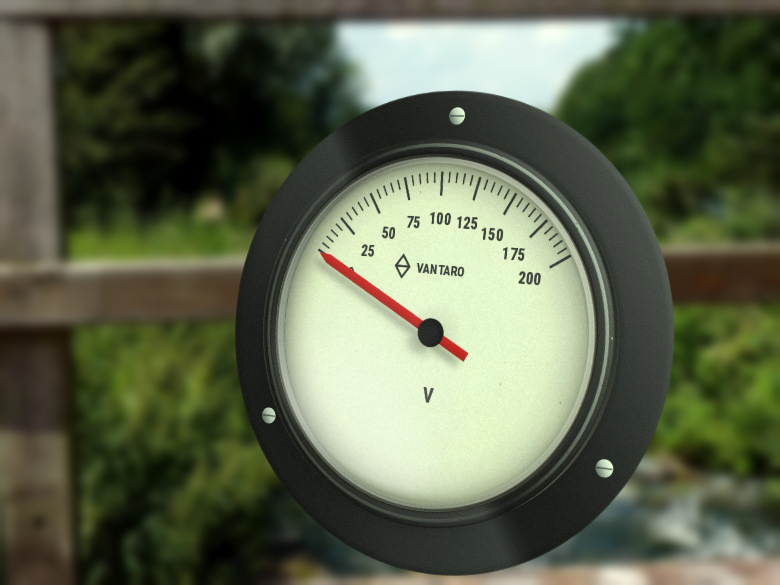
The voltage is value=0 unit=V
